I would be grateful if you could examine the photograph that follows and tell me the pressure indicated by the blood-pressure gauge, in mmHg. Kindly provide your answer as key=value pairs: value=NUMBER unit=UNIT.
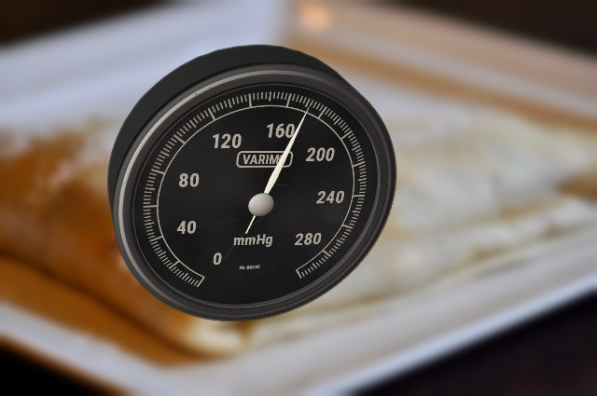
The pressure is value=170 unit=mmHg
